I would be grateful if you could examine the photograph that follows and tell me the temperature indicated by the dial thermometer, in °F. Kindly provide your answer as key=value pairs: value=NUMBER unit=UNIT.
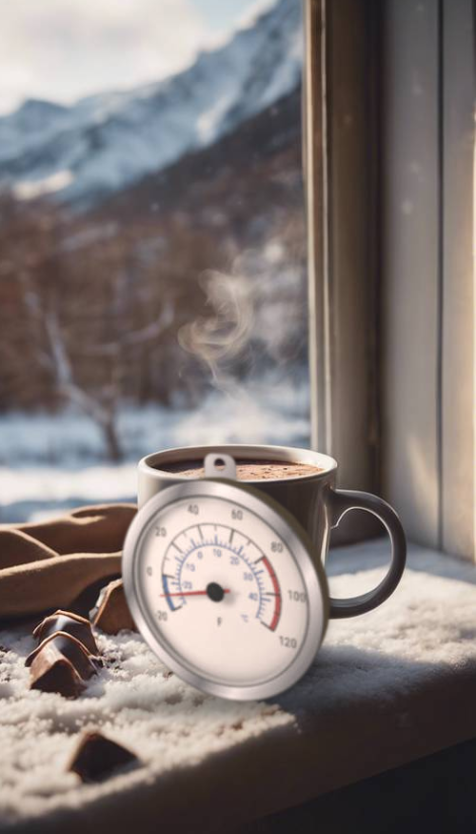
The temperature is value=-10 unit=°F
